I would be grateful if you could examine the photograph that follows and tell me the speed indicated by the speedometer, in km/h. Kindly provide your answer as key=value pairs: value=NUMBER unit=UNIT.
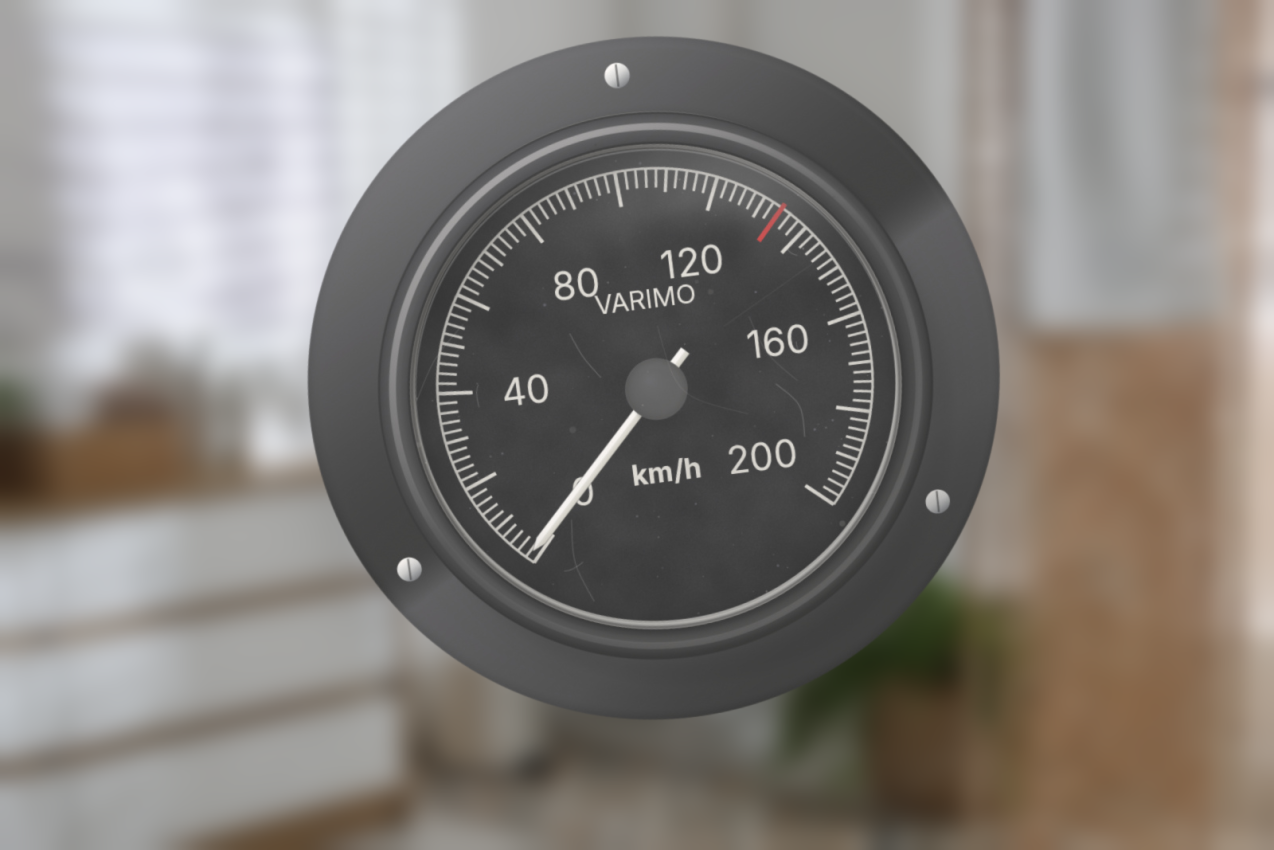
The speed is value=2 unit=km/h
